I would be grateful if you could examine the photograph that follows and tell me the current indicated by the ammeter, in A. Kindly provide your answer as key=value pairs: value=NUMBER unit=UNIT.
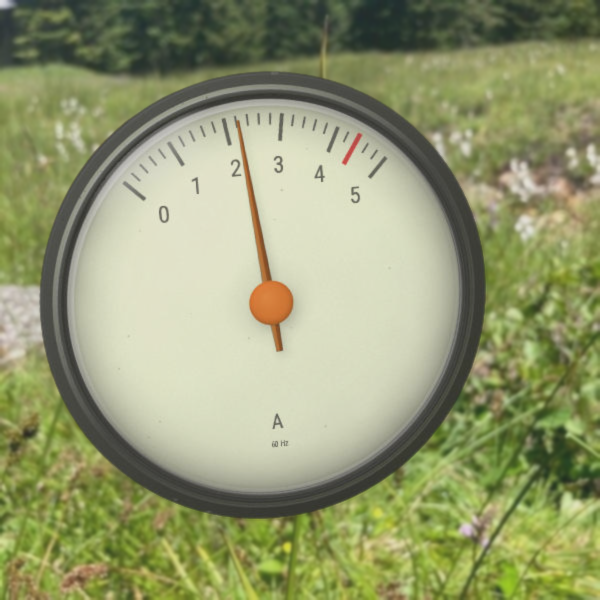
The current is value=2.2 unit=A
